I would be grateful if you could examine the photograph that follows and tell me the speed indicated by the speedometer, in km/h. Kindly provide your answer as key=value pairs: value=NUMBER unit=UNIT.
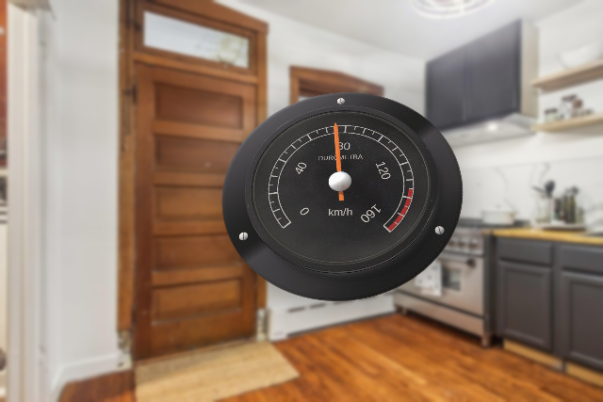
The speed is value=75 unit=km/h
